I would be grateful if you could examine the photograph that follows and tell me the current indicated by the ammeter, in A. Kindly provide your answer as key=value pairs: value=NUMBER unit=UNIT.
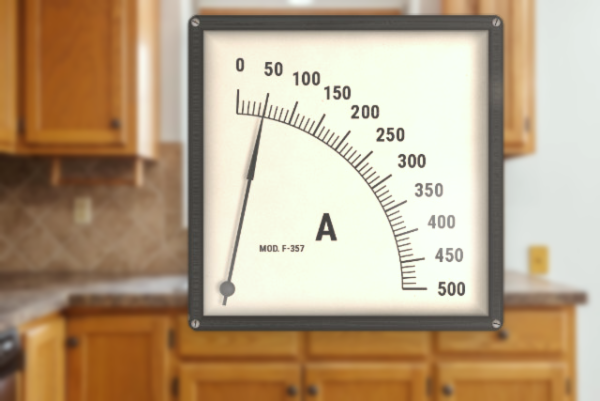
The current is value=50 unit=A
